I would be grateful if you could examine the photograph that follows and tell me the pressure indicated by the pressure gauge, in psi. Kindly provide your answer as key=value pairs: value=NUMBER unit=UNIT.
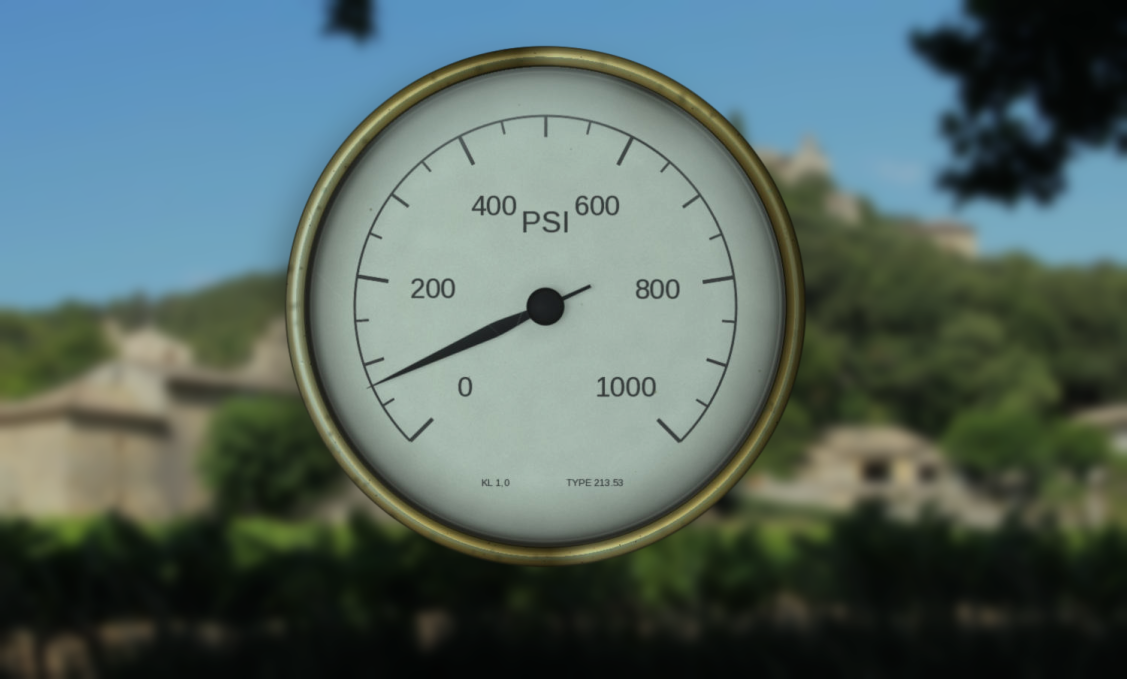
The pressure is value=75 unit=psi
